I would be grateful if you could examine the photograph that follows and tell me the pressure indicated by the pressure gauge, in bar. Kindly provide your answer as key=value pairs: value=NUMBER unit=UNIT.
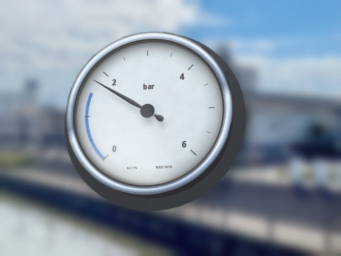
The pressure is value=1.75 unit=bar
